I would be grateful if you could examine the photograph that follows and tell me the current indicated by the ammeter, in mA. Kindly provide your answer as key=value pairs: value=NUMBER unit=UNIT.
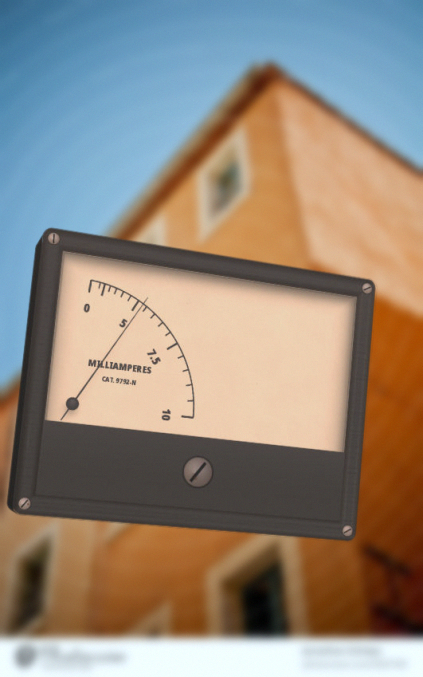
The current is value=5.25 unit=mA
